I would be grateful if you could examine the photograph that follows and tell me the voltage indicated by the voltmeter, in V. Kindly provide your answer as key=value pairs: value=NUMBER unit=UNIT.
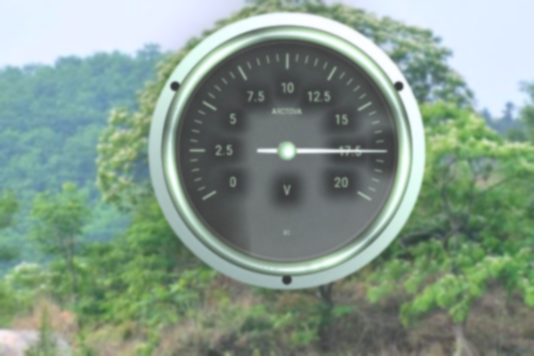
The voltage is value=17.5 unit=V
